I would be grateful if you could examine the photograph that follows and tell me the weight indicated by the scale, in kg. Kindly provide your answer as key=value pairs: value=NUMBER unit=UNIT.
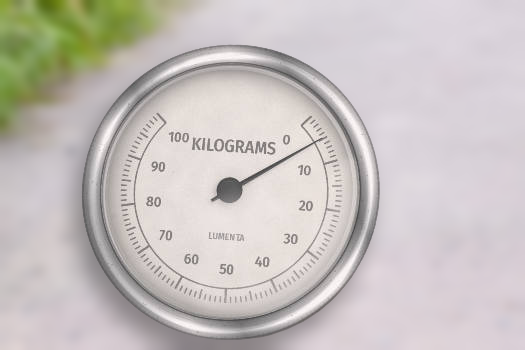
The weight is value=5 unit=kg
